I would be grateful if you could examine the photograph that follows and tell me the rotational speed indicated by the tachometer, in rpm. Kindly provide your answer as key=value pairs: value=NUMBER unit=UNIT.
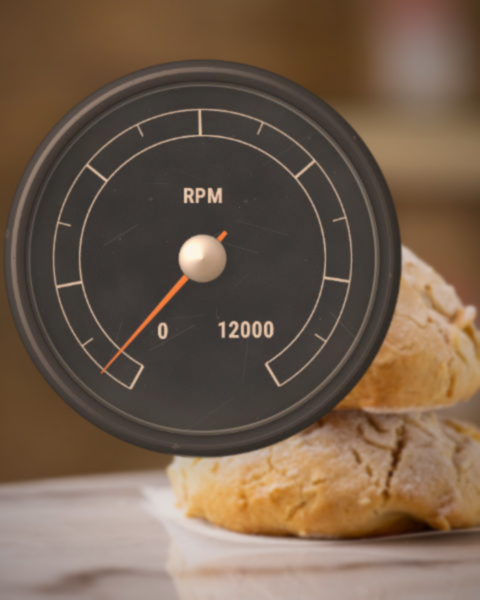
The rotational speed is value=500 unit=rpm
